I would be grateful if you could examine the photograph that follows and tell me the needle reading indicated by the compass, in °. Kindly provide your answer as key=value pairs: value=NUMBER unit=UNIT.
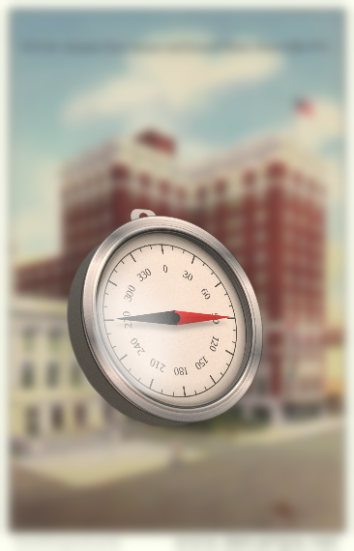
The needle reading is value=90 unit=°
